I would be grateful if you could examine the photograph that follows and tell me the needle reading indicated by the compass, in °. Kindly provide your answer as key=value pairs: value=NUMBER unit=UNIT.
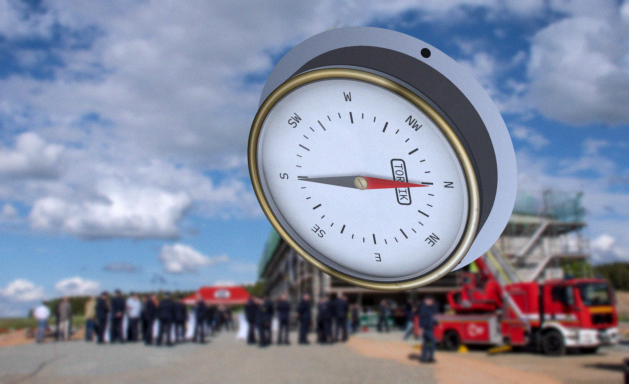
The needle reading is value=0 unit=°
